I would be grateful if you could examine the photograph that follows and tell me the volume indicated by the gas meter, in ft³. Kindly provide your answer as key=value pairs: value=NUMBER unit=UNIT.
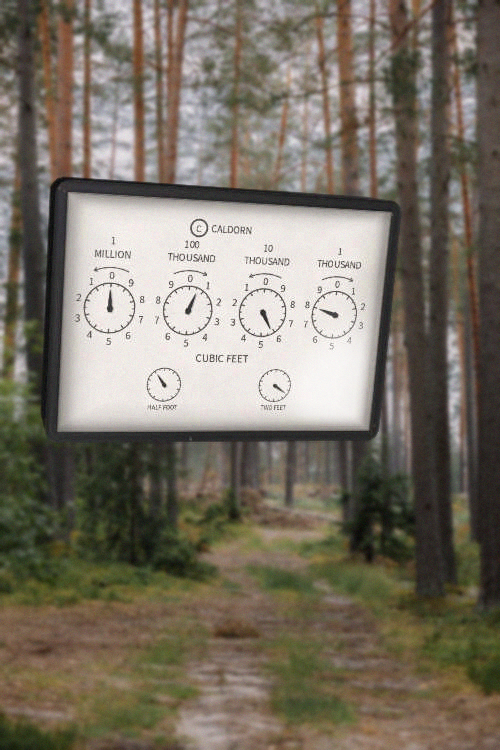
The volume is value=5800 unit=ft³
